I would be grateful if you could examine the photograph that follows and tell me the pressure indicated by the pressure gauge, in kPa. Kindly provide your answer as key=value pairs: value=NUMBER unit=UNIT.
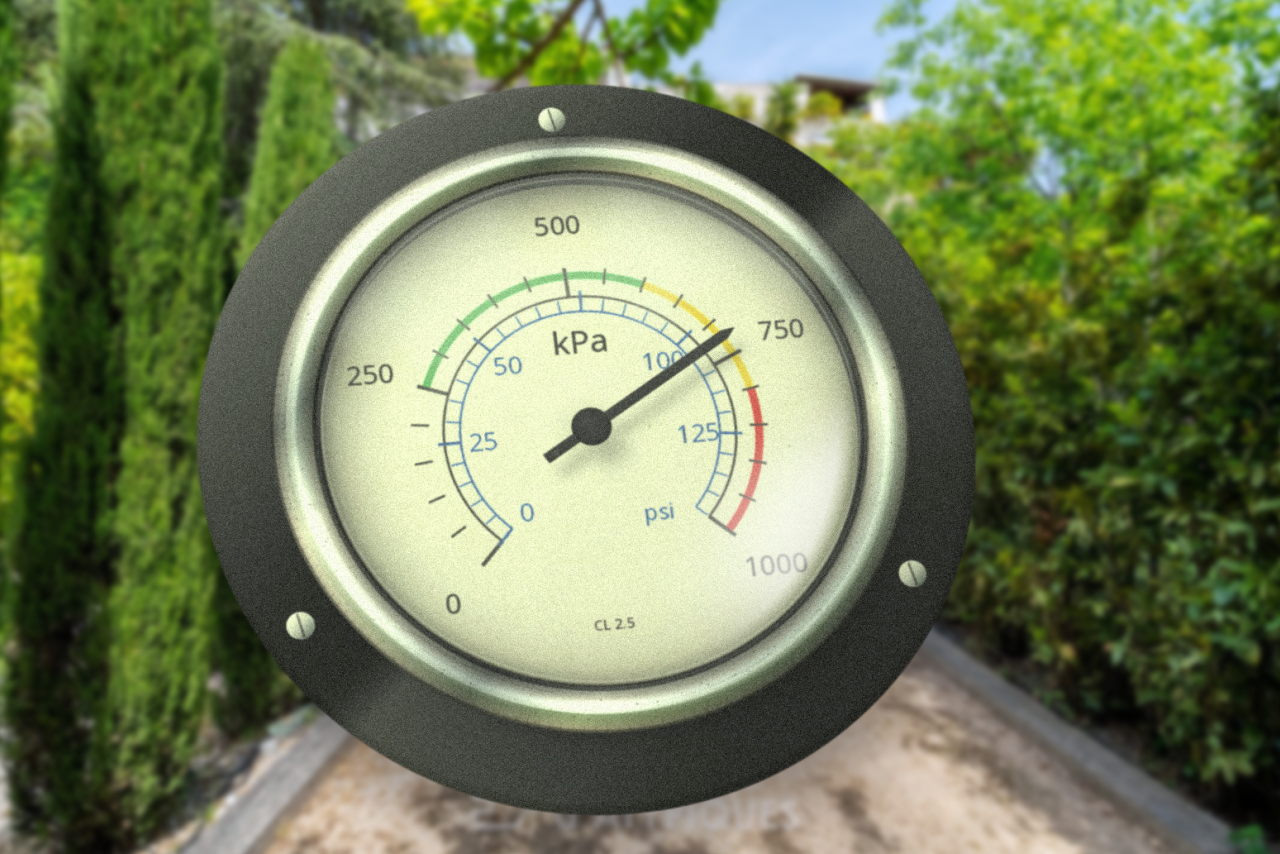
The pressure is value=725 unit=kPa
